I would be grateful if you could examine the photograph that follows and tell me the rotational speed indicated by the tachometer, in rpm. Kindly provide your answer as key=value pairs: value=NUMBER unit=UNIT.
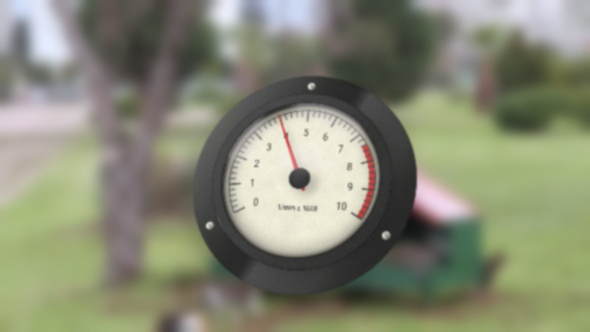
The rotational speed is value=4000 unit=rpm
